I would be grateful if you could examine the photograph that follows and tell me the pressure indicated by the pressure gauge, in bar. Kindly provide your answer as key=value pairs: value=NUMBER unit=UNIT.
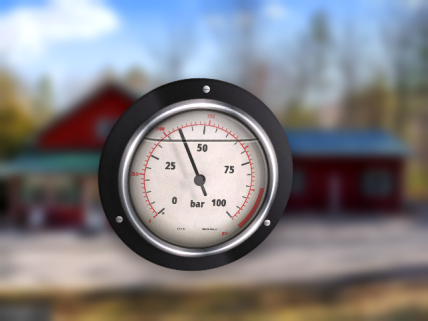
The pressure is value=40 unit=bar
